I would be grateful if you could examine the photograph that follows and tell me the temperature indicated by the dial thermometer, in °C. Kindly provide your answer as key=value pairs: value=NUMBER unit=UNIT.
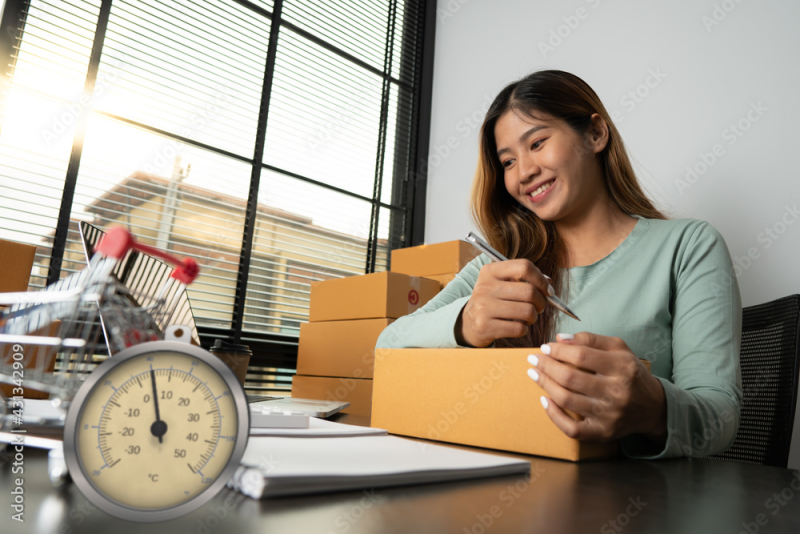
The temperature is value=5 unit=°C
